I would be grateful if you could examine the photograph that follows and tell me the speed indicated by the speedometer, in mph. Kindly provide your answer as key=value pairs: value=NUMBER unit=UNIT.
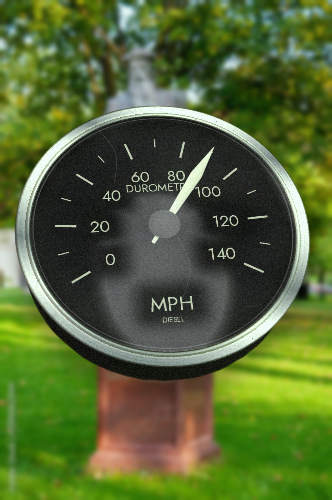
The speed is value=90 unit=mph
